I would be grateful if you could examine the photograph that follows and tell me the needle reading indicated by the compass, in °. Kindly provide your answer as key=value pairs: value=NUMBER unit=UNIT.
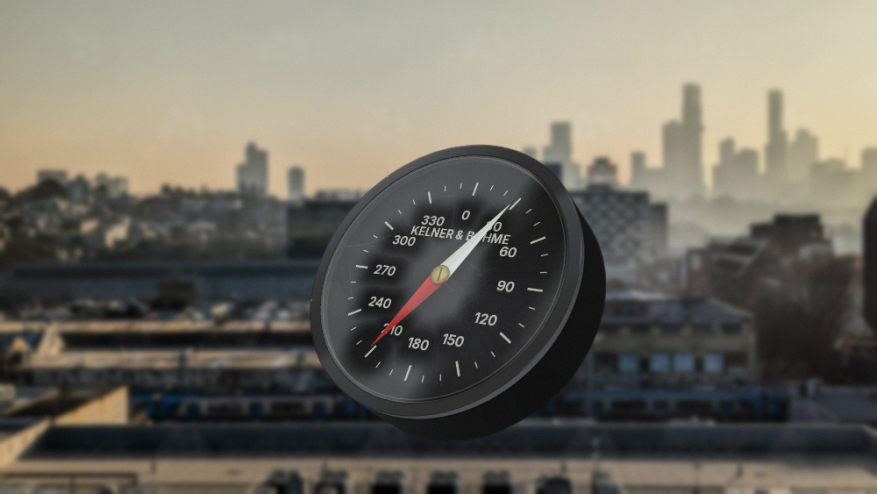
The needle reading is value=210 unit=°
